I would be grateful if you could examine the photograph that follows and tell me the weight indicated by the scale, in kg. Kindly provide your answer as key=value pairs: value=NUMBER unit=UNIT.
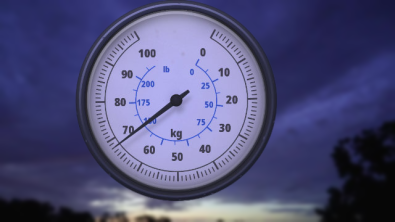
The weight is value=68 unit=kg
